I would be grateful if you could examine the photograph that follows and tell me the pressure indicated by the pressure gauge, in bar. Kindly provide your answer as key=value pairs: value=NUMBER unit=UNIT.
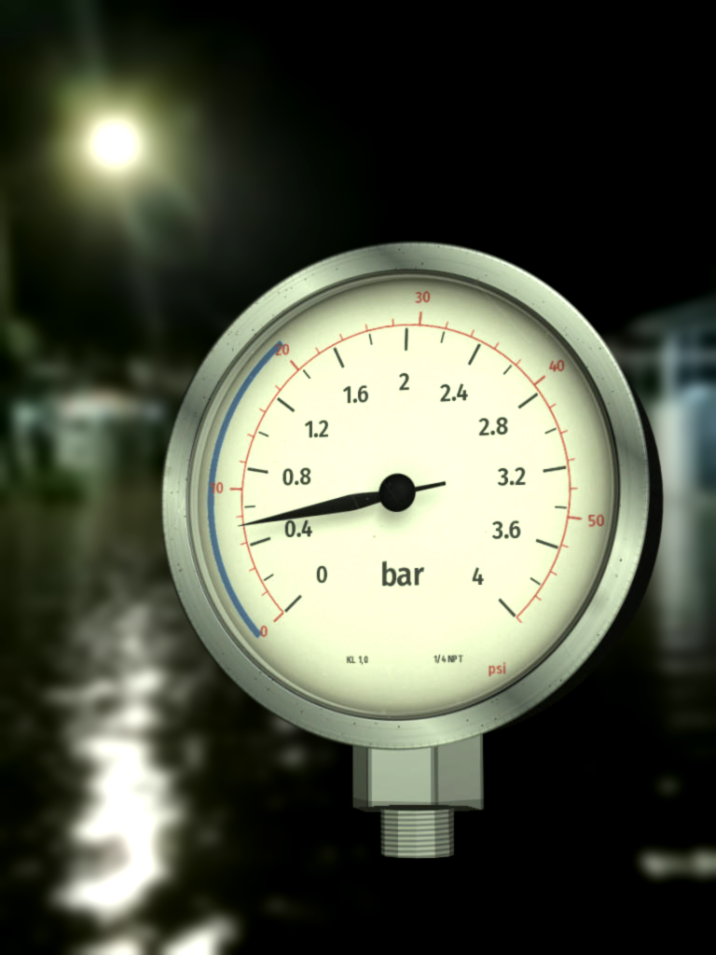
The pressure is value=0.5 unit=bar
